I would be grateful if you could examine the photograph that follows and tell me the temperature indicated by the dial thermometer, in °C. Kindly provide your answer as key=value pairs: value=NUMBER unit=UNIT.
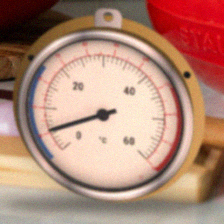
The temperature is value=5 unit=°C
